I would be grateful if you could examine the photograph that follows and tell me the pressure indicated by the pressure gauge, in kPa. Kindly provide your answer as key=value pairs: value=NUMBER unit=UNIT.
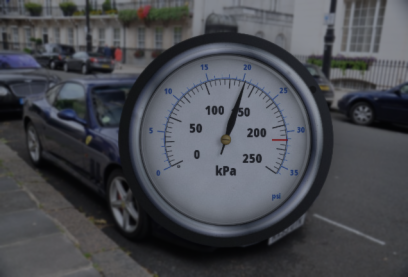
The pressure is value=140 unit=kPa
